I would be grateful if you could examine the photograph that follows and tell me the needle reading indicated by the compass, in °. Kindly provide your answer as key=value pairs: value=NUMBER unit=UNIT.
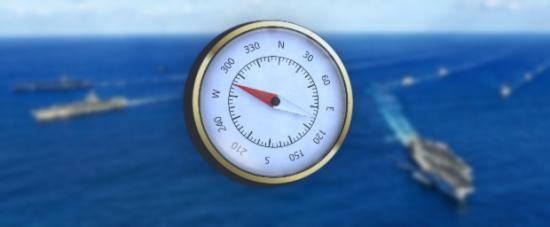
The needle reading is value=285 unit=°
